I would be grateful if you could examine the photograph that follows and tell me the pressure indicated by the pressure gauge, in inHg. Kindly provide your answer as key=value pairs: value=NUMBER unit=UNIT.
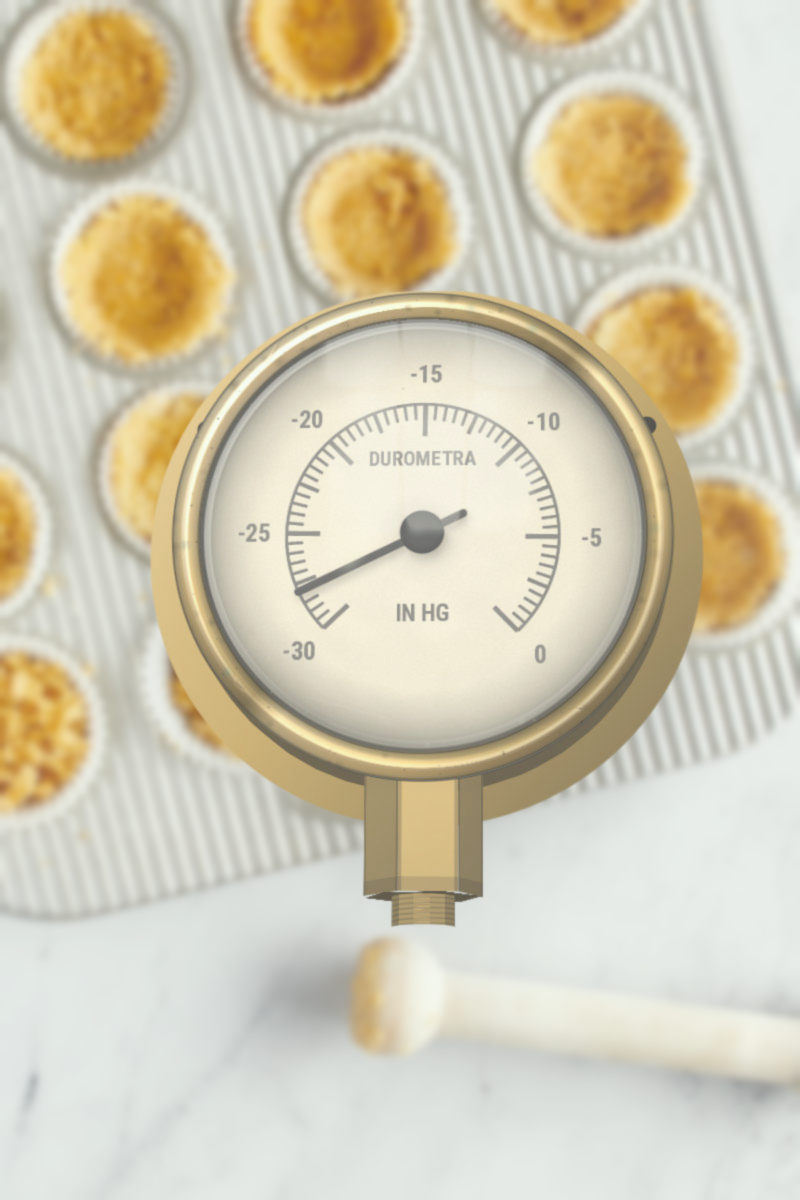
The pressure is value=-28 unit=inHg
